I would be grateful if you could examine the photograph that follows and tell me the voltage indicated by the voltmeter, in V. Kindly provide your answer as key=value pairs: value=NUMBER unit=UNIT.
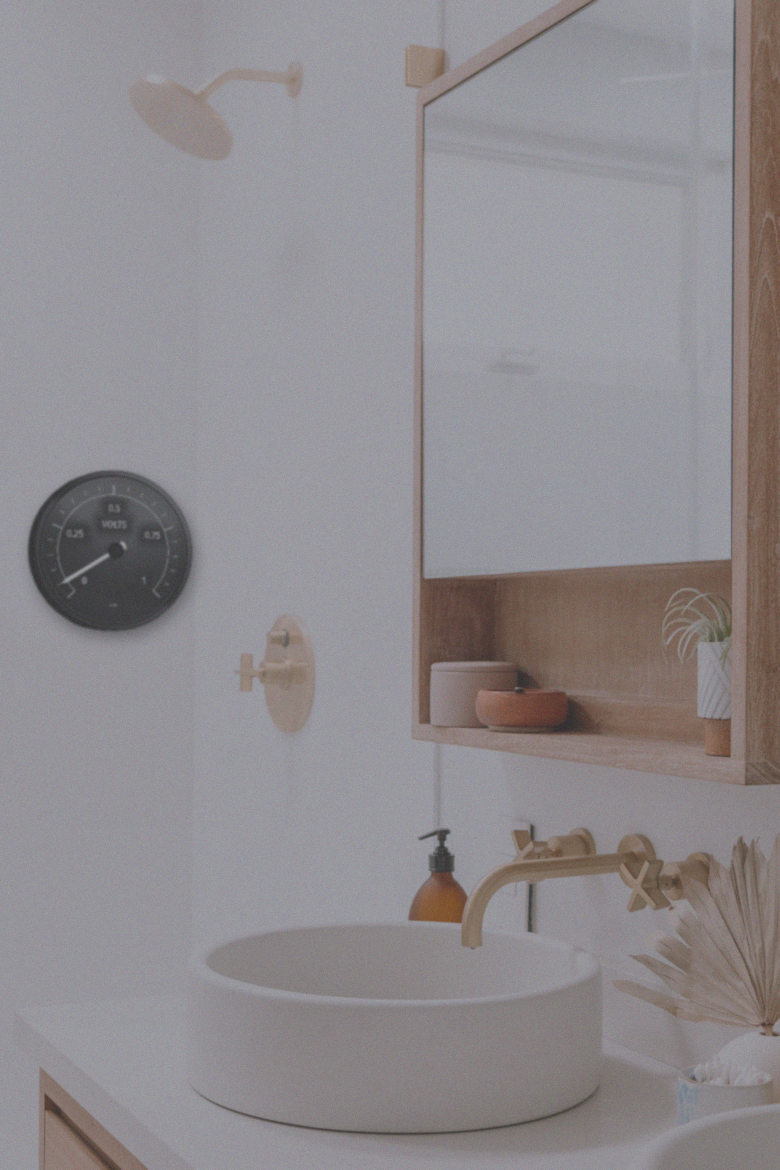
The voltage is value=0.05 unit=V
